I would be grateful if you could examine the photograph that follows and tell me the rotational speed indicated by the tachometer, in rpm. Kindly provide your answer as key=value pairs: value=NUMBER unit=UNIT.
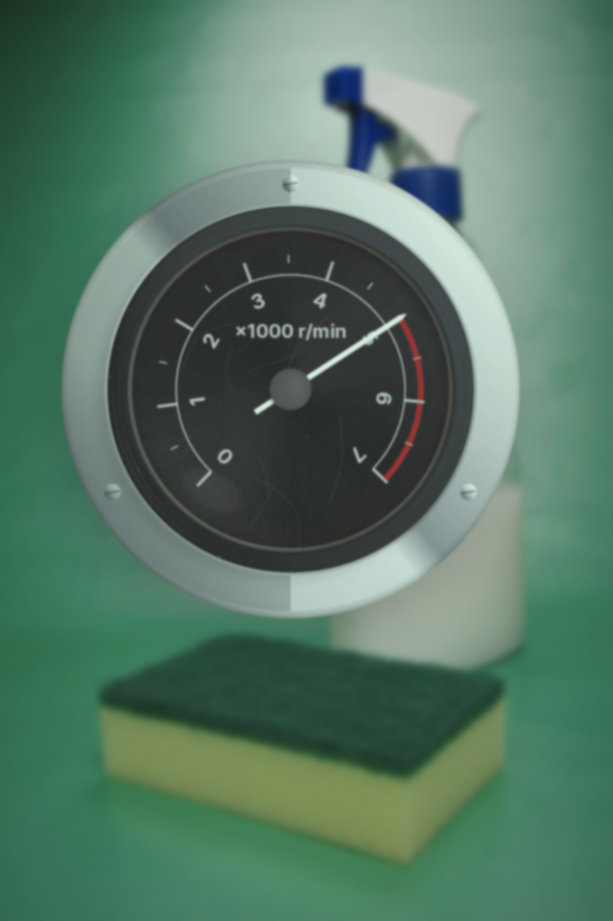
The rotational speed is value=5000 unit=rpm
